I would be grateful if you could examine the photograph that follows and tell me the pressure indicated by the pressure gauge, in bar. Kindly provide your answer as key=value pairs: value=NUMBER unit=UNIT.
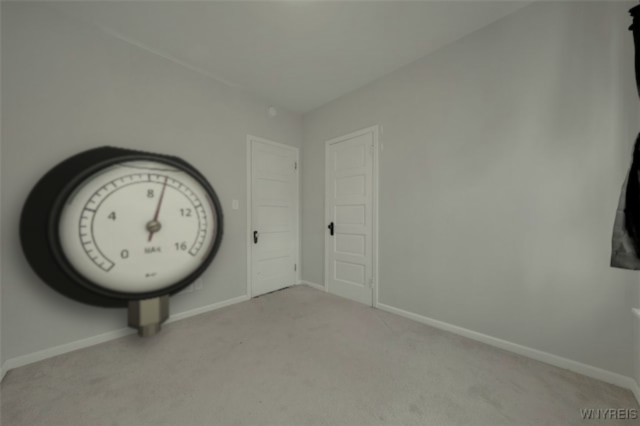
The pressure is value=9 unit=bar
